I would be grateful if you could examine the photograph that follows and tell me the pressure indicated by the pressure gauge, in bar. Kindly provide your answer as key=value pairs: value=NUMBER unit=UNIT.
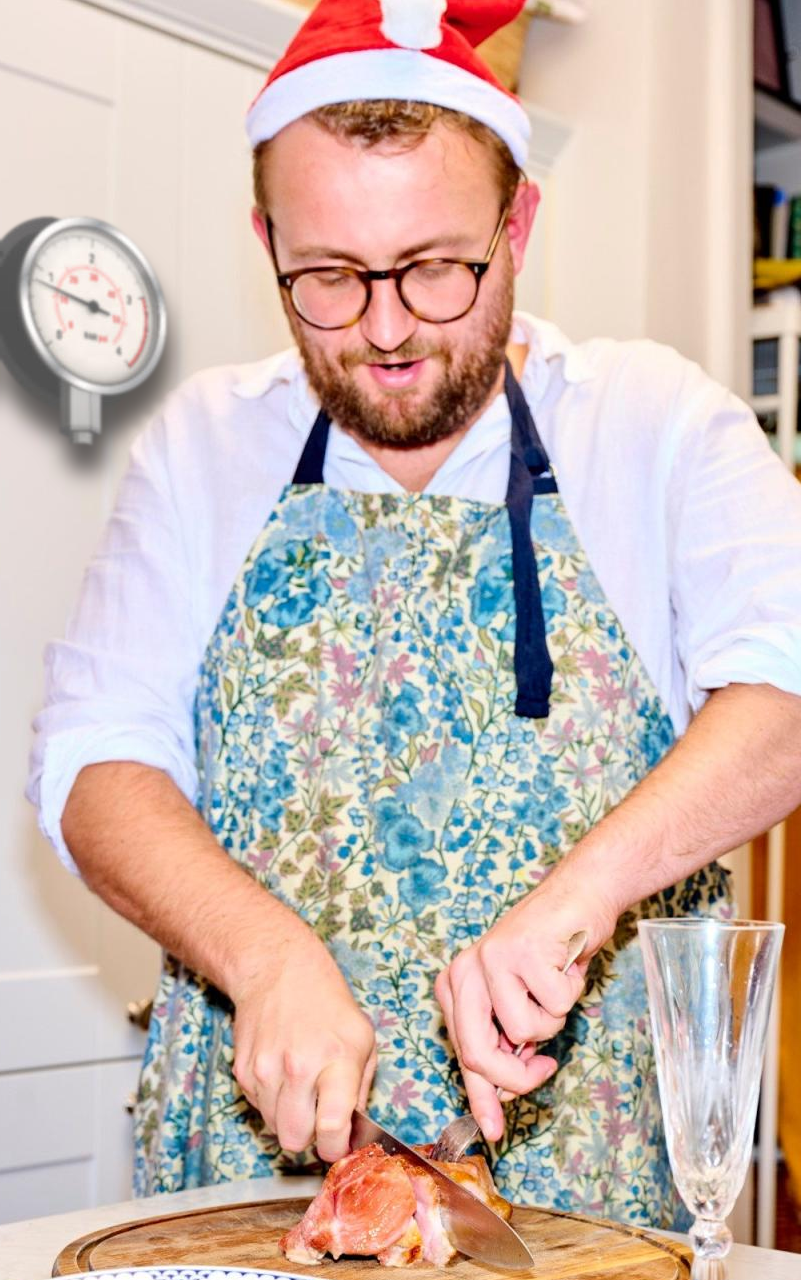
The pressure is value=0.8 unit=bar
